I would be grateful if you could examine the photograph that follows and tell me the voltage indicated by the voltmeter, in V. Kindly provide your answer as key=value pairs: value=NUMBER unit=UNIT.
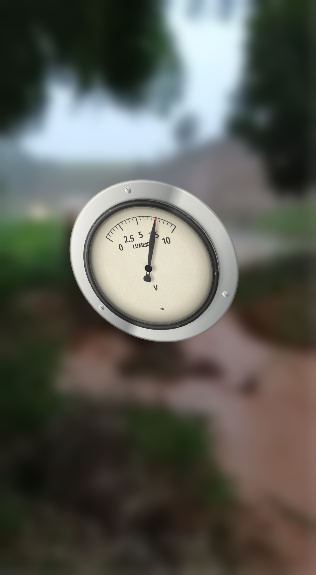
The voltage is value=7.5 unit=V
